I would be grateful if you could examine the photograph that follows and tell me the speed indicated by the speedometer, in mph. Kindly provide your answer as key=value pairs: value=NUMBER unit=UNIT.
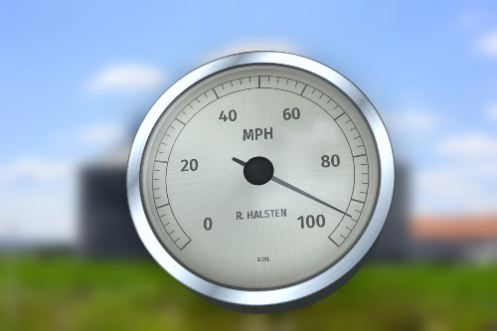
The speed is value=94 unit=mph
